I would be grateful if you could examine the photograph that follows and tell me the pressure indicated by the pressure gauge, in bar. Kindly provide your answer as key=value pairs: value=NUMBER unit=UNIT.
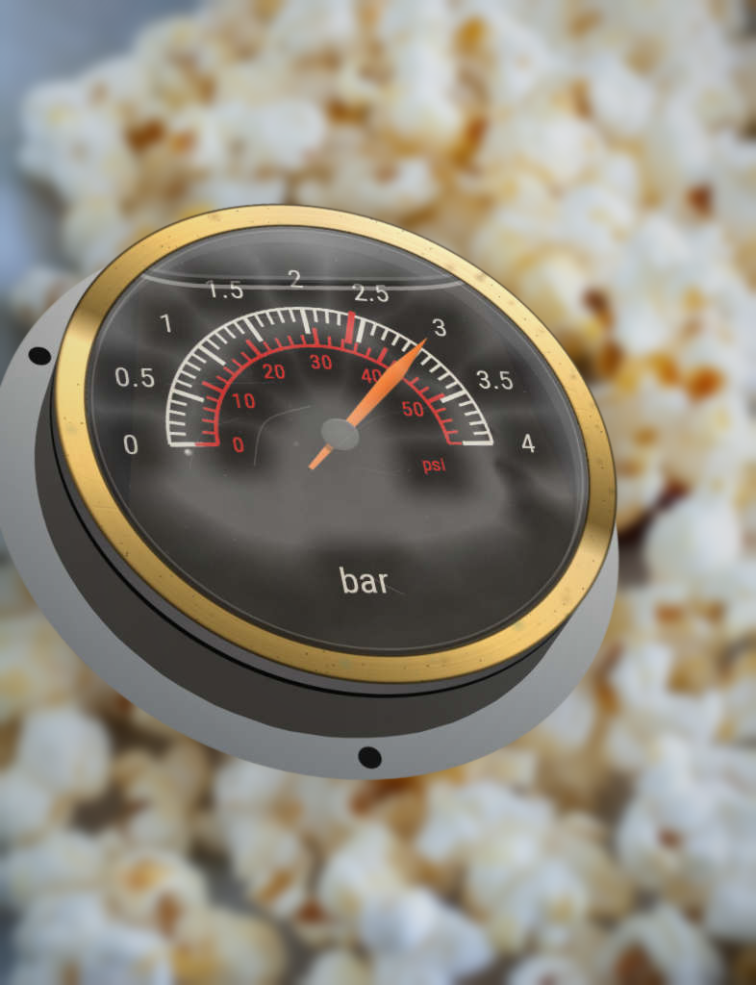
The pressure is value=3 unit=bar
